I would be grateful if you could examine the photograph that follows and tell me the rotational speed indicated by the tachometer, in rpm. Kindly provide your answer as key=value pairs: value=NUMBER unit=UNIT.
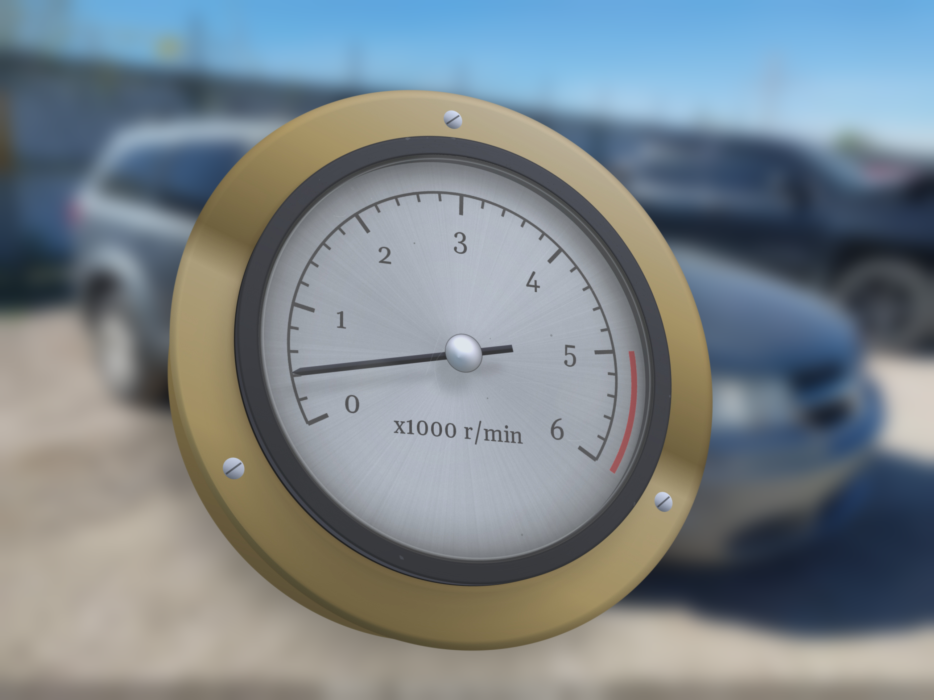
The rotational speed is value=400 unit=rpm
